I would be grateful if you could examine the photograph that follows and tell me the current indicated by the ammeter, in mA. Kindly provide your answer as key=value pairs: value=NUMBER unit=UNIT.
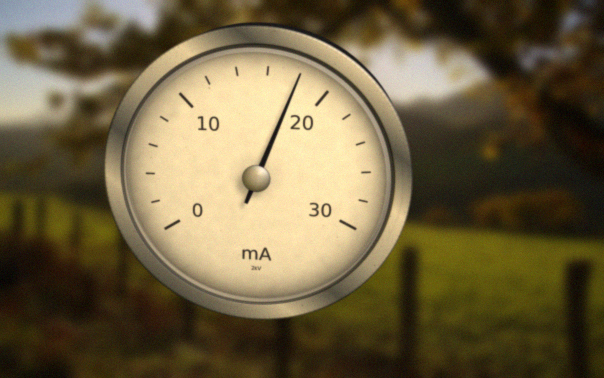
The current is value=18 unit=mA
